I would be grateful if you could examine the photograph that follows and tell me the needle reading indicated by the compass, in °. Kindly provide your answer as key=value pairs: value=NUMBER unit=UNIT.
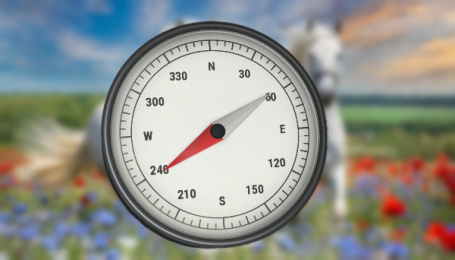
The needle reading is value=237.5 unit=°
